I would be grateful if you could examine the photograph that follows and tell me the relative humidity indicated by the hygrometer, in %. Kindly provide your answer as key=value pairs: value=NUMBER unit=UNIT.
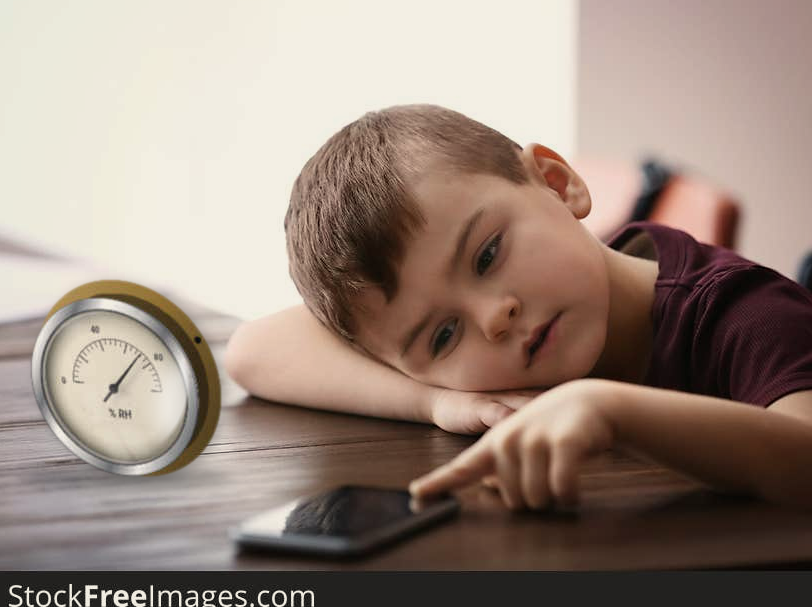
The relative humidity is value=72 unit=%
